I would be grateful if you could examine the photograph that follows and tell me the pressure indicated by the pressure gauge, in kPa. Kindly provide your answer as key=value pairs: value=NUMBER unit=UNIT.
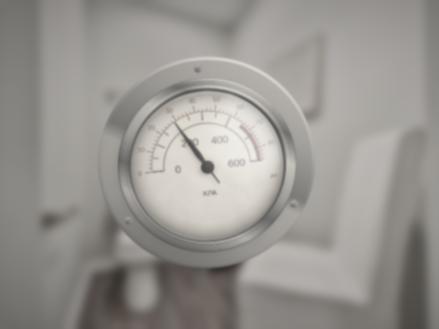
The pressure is value=200 unit=kPa
